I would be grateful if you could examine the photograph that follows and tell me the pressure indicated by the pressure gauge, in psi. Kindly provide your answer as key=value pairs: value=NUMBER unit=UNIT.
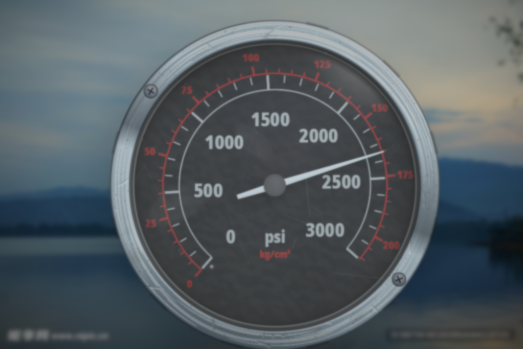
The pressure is value=2350 unit=psi
